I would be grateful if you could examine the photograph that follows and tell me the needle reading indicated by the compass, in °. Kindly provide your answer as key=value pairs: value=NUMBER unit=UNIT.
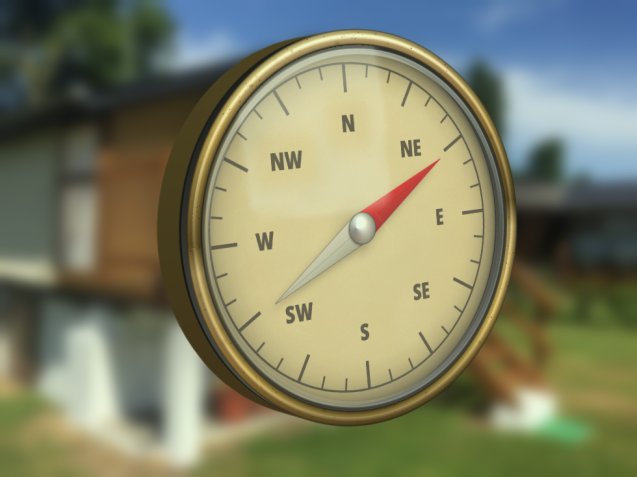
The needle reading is value=60 unit=°
